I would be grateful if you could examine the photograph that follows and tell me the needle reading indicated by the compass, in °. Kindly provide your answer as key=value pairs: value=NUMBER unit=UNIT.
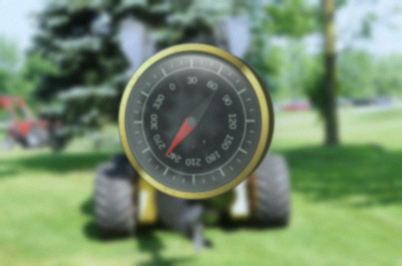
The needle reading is value=250 unit=°
